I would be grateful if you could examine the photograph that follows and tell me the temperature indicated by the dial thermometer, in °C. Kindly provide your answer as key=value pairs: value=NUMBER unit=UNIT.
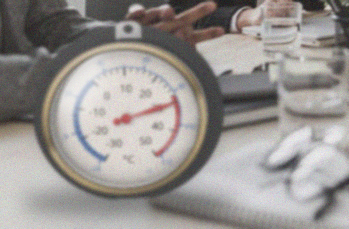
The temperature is value=30 unit=°C
